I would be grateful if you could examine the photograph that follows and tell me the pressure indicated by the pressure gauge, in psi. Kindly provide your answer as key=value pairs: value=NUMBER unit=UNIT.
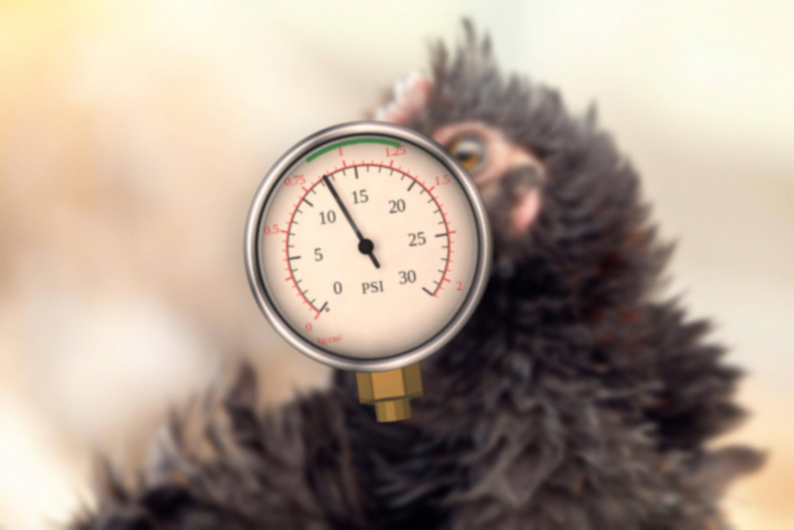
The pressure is value=12.5 unit=psi
